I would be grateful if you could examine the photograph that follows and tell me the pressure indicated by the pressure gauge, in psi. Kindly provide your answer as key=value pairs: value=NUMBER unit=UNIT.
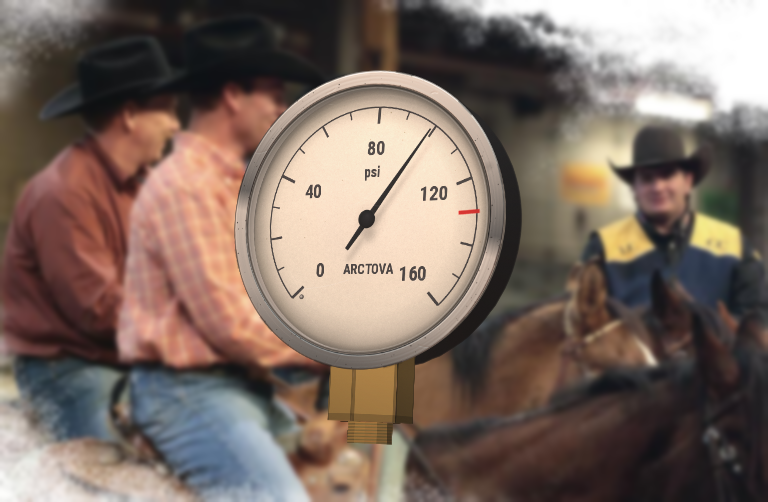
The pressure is value=100 unit=psi
